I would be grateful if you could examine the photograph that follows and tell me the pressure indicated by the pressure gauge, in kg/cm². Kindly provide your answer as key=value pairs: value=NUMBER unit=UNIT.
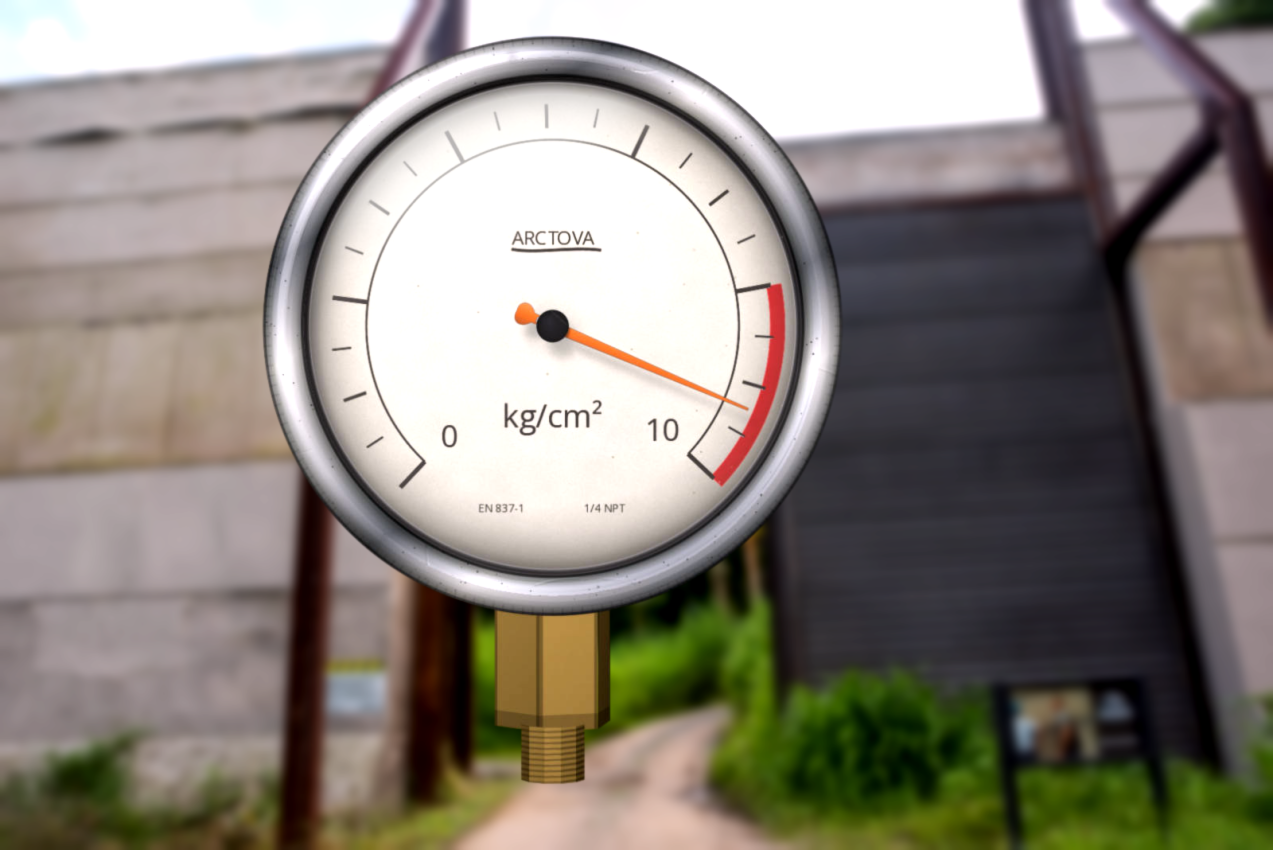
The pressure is value=9.25 unit=kg/cm²
